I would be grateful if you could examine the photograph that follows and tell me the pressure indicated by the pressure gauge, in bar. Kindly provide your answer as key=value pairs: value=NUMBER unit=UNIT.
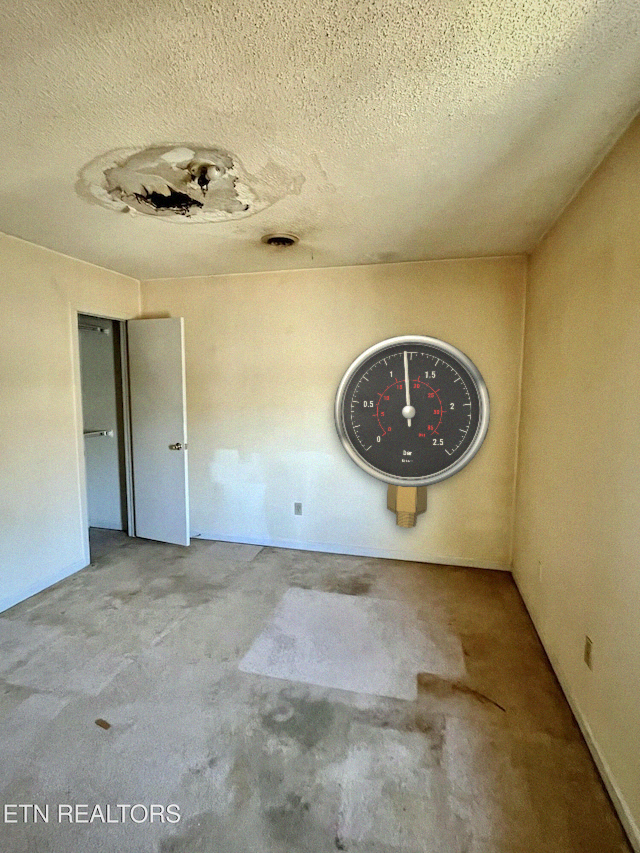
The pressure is value=1.2 unit=bar
